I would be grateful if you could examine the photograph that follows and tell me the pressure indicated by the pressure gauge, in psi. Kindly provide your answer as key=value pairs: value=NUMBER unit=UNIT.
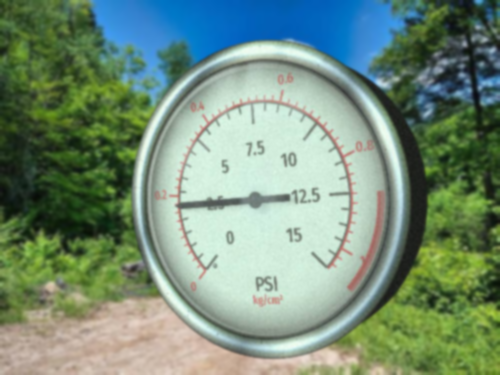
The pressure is value=2.5 unit=psi
